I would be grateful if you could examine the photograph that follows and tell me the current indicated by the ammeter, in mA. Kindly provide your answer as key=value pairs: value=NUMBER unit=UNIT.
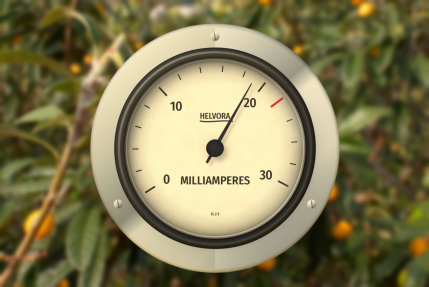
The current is value=19 unit=mA
